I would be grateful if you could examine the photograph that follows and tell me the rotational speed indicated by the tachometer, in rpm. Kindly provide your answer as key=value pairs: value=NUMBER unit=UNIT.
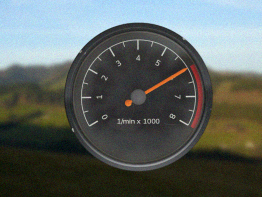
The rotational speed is value=6000 unit=rpm
